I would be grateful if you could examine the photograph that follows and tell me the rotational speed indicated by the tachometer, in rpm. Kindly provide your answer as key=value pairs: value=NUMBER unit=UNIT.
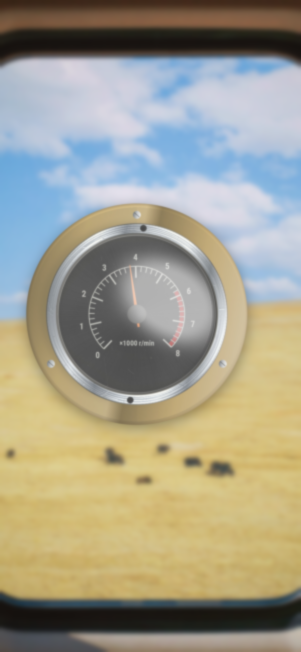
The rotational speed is value=3800 unit=rpm
